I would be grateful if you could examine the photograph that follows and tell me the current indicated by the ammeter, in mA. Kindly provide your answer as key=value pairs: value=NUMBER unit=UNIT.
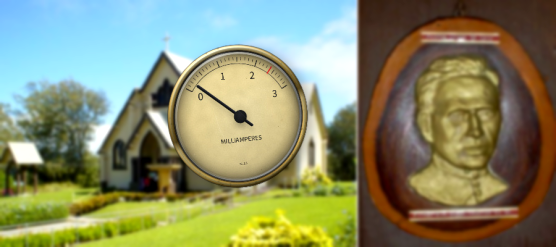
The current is value=0.2 unit=mA
